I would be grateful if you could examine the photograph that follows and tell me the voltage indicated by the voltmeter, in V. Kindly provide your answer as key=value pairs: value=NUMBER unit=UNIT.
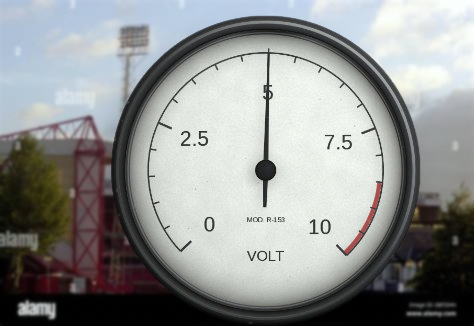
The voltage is value=5 unit=V
